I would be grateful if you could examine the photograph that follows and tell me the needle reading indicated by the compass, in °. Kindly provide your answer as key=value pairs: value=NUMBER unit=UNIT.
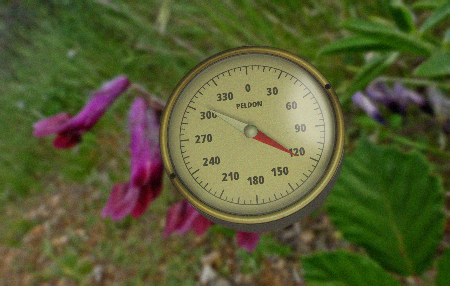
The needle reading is value=125 unit=°
